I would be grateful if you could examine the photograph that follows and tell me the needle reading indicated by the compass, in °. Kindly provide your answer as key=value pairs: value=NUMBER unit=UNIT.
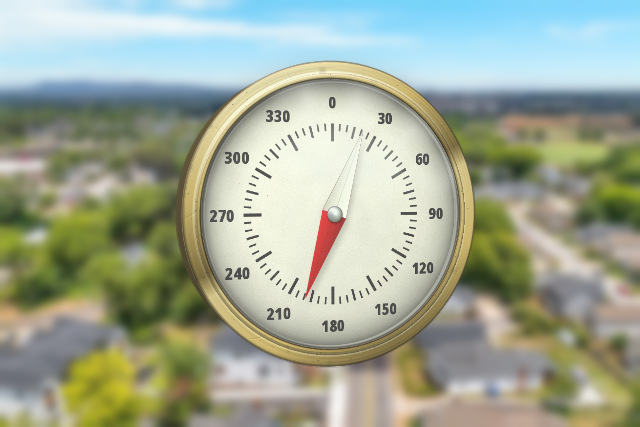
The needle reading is value=200 unit=°
